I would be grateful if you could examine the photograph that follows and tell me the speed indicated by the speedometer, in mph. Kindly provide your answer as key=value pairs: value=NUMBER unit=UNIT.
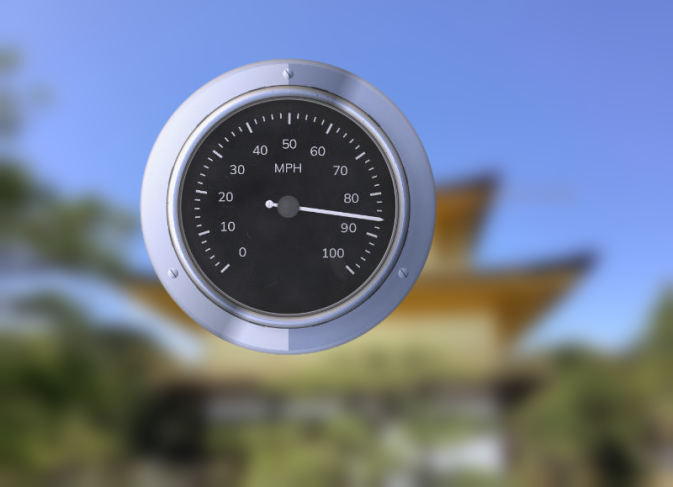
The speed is value=86 unit=mph
